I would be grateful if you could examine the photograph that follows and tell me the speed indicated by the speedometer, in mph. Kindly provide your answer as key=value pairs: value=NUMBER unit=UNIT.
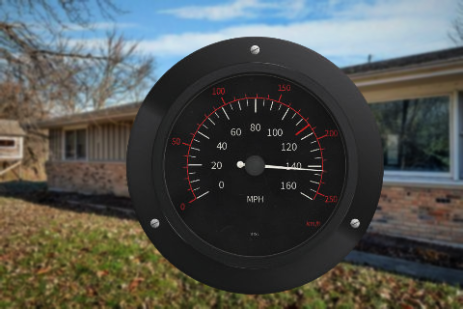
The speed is value=142.5 unit=mph
